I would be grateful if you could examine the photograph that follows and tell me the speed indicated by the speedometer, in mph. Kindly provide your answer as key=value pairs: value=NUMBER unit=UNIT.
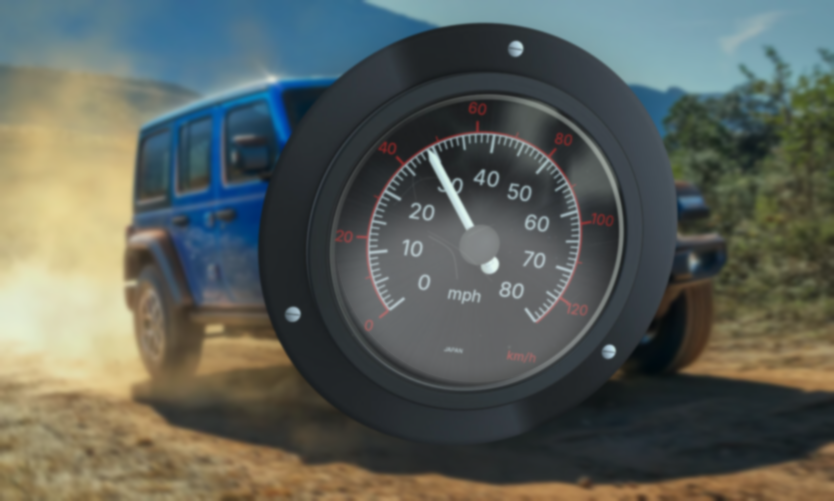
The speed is value=29 unit=mph
